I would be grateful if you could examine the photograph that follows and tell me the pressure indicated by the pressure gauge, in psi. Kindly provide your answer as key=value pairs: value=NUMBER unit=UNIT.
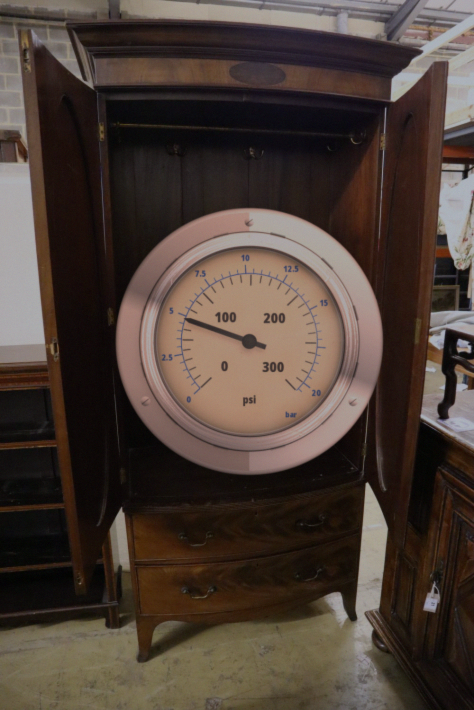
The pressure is value=70 unit=psi
